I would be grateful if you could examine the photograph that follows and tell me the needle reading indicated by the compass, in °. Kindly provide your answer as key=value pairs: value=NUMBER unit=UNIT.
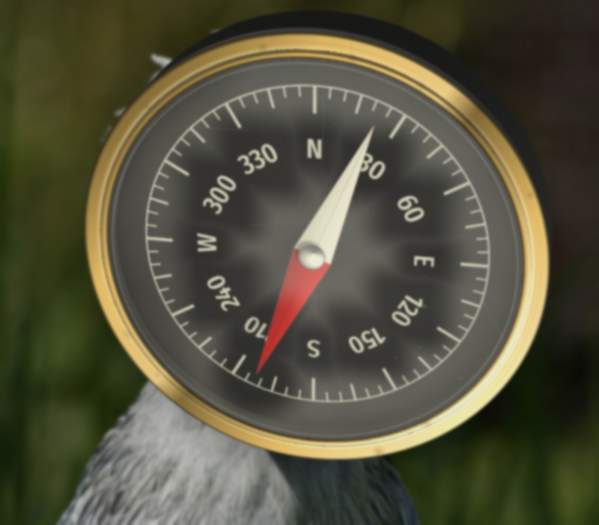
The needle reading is value=202.5 unit=°
